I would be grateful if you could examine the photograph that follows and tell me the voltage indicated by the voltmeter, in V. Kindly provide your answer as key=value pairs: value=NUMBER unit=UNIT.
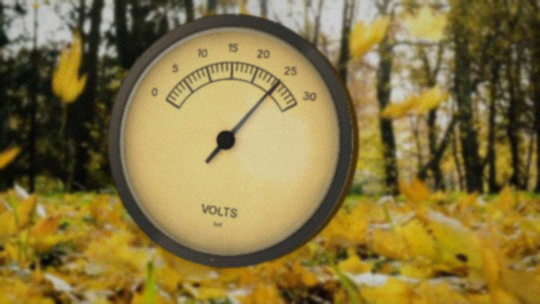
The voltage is value=25 unit=V
